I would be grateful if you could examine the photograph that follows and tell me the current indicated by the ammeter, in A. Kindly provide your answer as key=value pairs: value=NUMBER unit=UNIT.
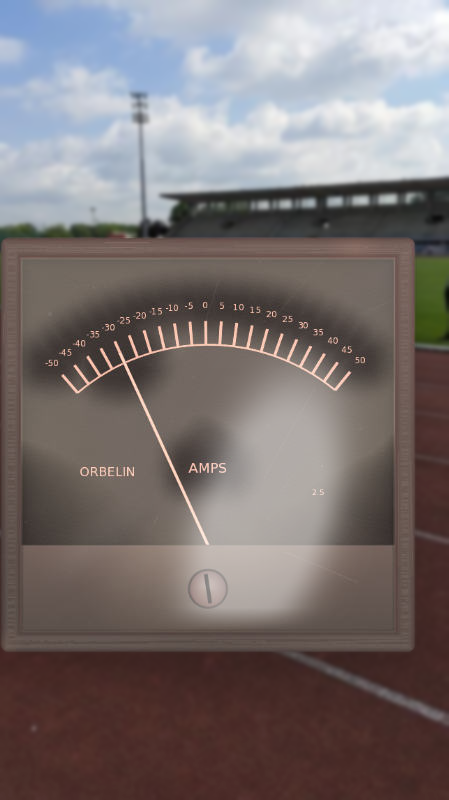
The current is value=-30 unit=A
